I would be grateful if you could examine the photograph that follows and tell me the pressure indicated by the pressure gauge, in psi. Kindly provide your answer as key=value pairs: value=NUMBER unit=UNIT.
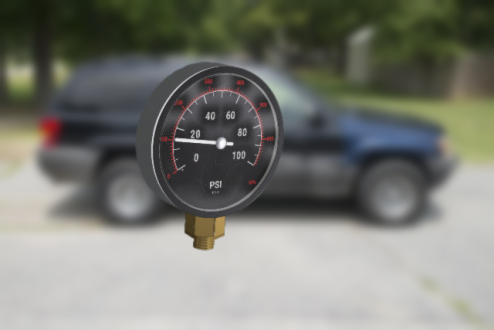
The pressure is value=15 unit=psi
